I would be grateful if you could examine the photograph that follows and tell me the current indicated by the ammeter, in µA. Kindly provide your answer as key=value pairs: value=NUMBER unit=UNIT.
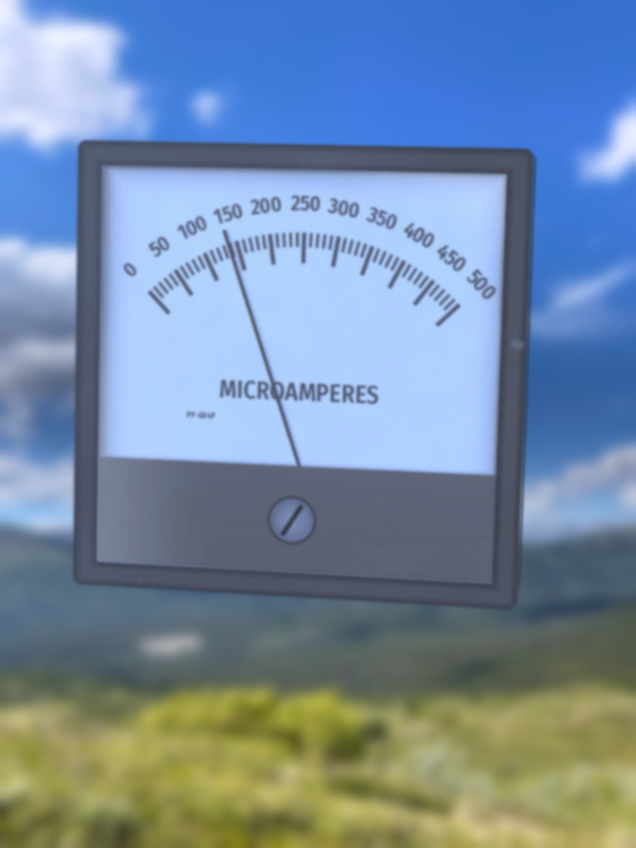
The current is value=140 unit=µA
